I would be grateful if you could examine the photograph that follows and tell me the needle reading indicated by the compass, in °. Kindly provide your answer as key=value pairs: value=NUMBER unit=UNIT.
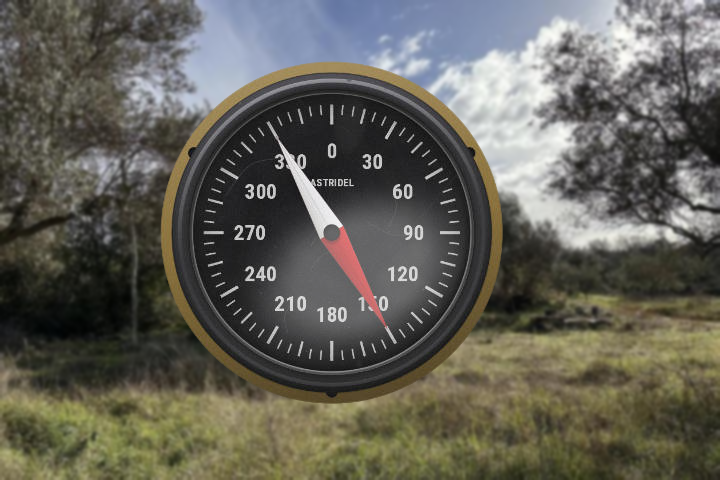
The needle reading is value=150 unit=°
